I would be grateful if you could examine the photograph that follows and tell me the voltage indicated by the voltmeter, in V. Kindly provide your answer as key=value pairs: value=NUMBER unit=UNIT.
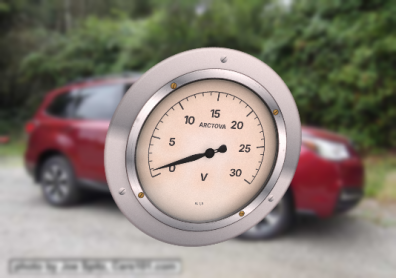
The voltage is value=1 unit=V
